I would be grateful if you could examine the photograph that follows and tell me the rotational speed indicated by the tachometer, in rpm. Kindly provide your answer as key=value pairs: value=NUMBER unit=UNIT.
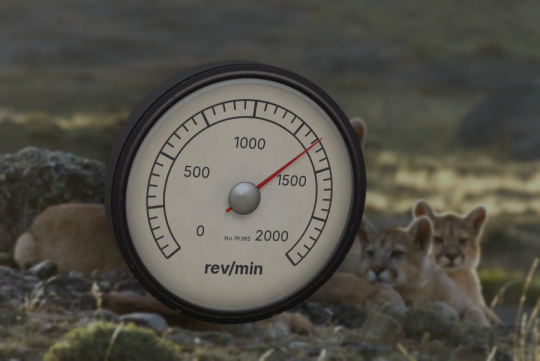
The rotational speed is value=1350 unit=rpm
